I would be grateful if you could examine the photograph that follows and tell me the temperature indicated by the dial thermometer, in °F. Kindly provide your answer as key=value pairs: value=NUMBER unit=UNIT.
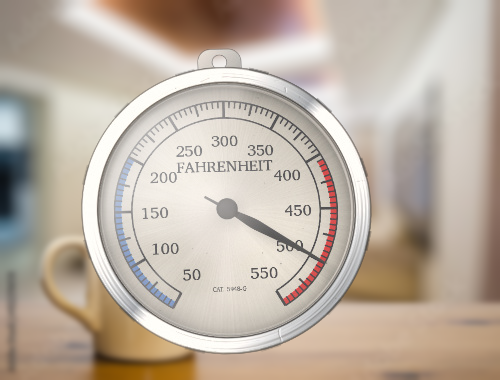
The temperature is value=500 unit=°F
